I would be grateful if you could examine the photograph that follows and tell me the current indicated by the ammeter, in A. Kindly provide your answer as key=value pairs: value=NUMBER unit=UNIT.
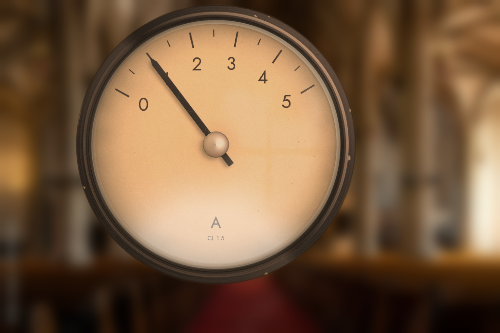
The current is value=1 unit=A
